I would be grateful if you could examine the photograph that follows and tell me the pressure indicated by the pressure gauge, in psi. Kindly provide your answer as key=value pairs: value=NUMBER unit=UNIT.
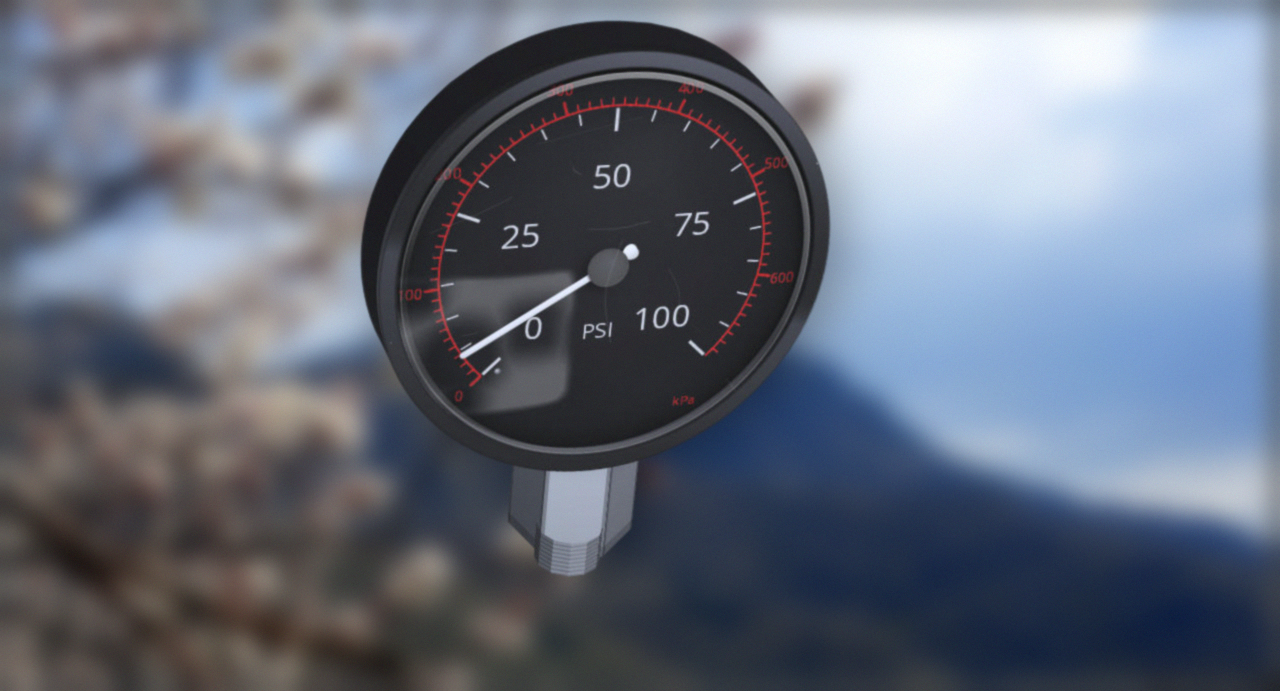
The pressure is value=5 unit=psi
